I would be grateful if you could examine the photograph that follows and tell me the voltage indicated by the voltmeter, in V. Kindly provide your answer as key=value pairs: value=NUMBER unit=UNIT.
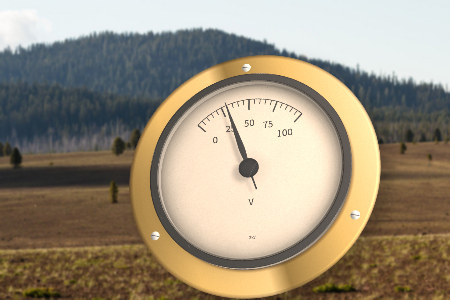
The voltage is value=30 unit=V
